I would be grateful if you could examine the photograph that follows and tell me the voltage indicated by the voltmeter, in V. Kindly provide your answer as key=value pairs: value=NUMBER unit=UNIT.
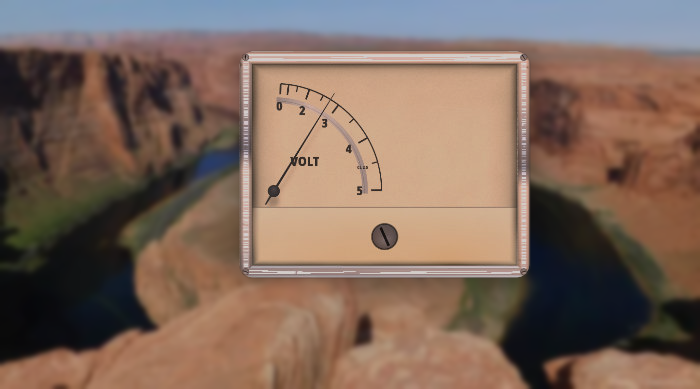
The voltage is value=2.75 unit=V
